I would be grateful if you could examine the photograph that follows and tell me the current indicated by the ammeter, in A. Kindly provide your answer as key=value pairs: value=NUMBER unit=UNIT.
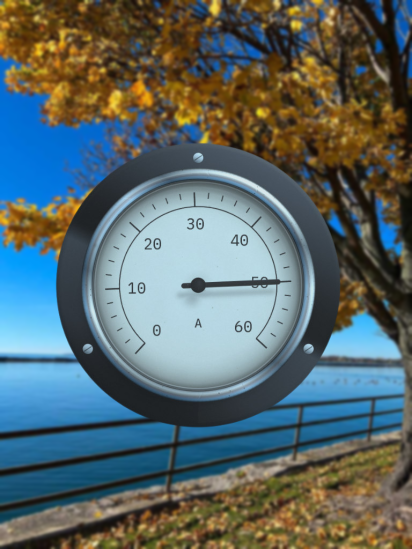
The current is value=50 unit=A
